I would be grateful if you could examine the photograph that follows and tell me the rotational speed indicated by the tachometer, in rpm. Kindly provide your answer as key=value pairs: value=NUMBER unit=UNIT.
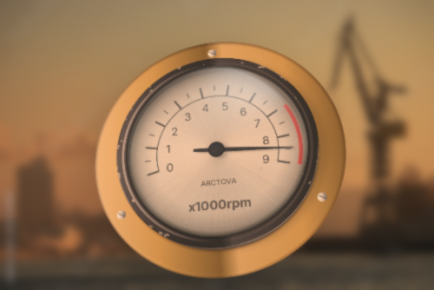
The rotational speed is value=8500 unit=rpm
